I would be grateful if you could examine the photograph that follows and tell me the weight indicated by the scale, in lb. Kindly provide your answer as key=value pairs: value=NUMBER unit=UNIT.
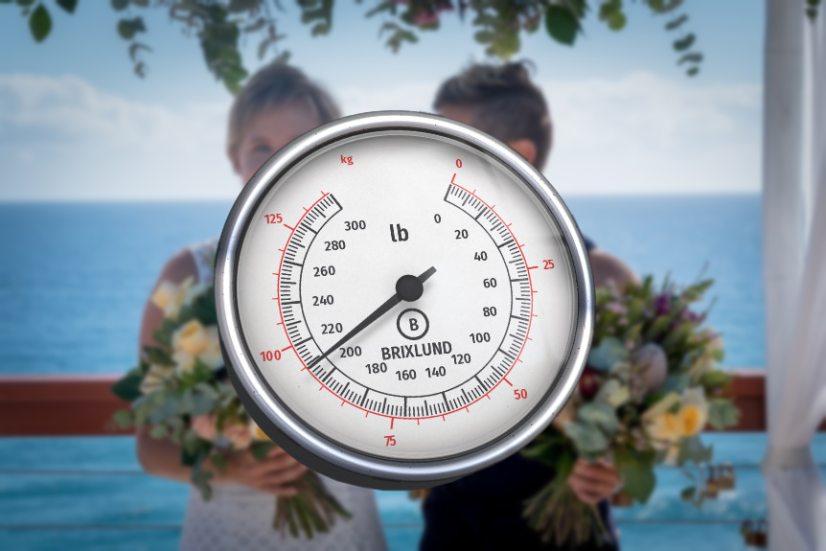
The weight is value=208 unit=lb
